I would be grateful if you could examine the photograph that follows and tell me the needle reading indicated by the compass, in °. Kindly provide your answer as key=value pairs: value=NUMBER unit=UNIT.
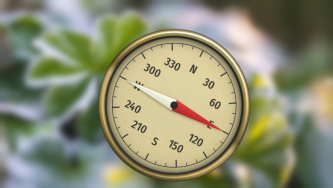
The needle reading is value=90 unit=°
